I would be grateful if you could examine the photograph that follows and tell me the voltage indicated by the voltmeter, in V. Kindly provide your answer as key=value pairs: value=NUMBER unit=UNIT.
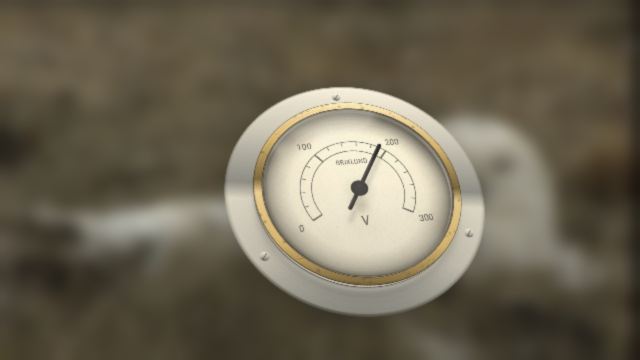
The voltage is value=190 unit=V
